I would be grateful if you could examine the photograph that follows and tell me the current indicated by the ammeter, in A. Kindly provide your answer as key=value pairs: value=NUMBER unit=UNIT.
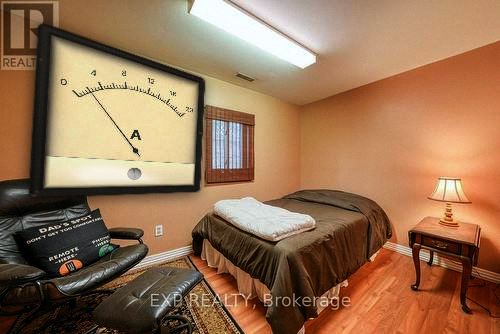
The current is value=2 unit=A
